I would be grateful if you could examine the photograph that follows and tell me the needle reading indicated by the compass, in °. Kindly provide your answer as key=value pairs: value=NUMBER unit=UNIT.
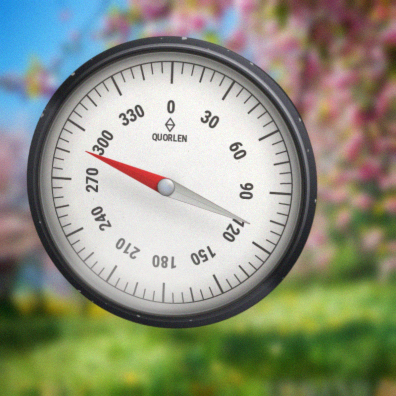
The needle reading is value=290 unit=°
